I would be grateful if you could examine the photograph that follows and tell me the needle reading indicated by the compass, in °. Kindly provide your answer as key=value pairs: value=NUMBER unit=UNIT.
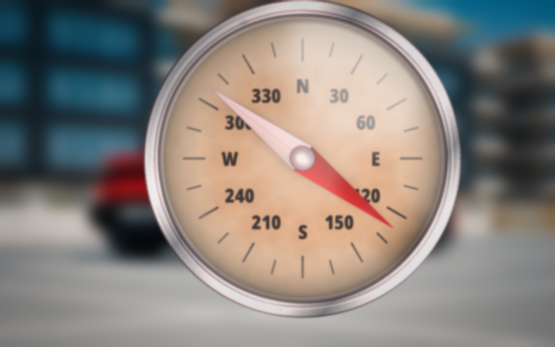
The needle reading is value=127.5 unit=°
